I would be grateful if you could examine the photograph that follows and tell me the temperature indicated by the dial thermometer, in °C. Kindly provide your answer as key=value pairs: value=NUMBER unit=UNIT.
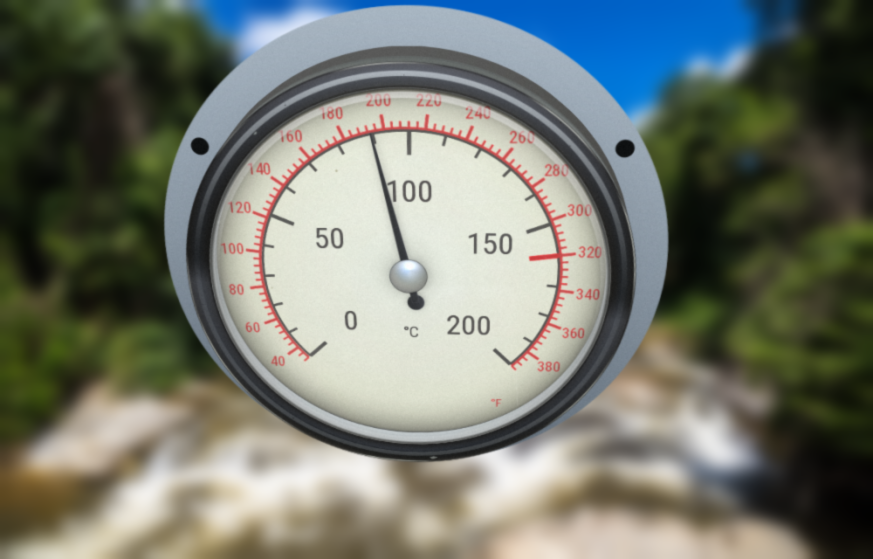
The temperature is value=90 unit=°C
